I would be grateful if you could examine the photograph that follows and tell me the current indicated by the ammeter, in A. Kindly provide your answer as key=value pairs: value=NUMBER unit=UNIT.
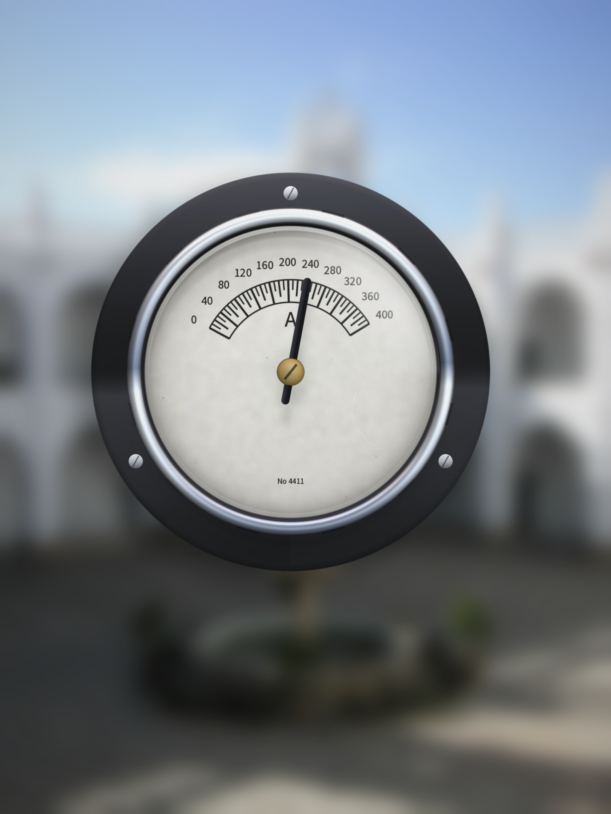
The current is value=240 unit=A
